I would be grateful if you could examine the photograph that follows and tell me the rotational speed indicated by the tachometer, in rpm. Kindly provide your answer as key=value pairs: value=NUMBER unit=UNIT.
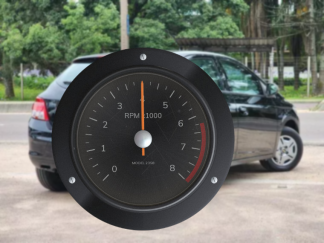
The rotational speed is value=4000 unit=rpm
